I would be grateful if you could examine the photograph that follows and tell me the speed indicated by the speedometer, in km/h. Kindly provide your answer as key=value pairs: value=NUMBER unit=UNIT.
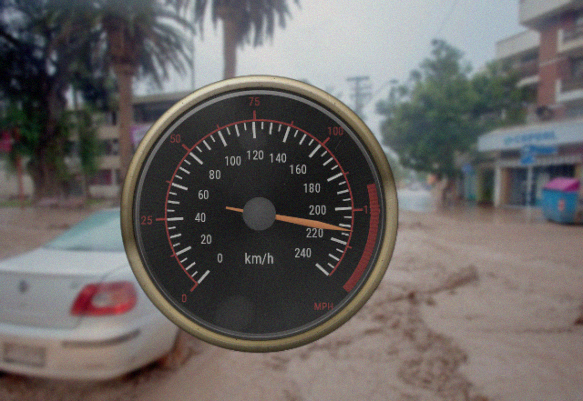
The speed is value=212.5 unit=km/h
